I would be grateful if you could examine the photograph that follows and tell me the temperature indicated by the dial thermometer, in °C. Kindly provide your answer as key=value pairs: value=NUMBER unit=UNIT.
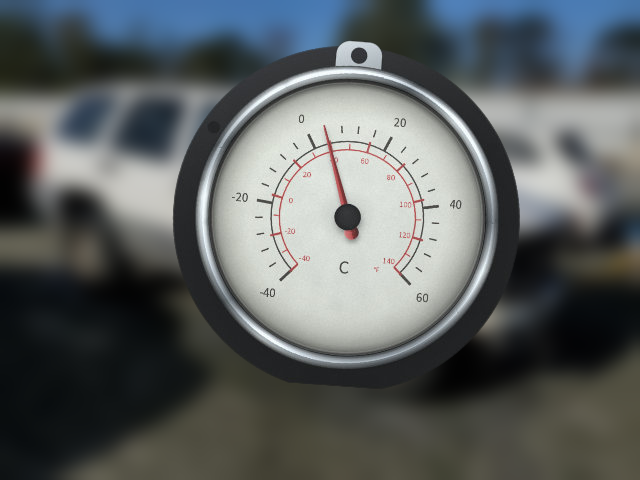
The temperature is value=4 unit=°C
